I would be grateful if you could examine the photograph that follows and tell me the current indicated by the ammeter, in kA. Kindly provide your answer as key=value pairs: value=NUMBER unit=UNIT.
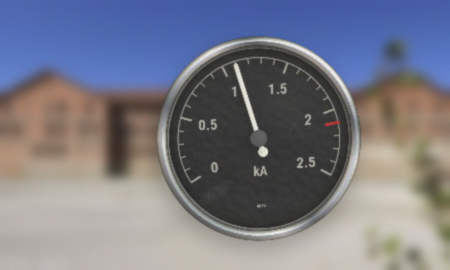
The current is value=1.1 unit=kA
